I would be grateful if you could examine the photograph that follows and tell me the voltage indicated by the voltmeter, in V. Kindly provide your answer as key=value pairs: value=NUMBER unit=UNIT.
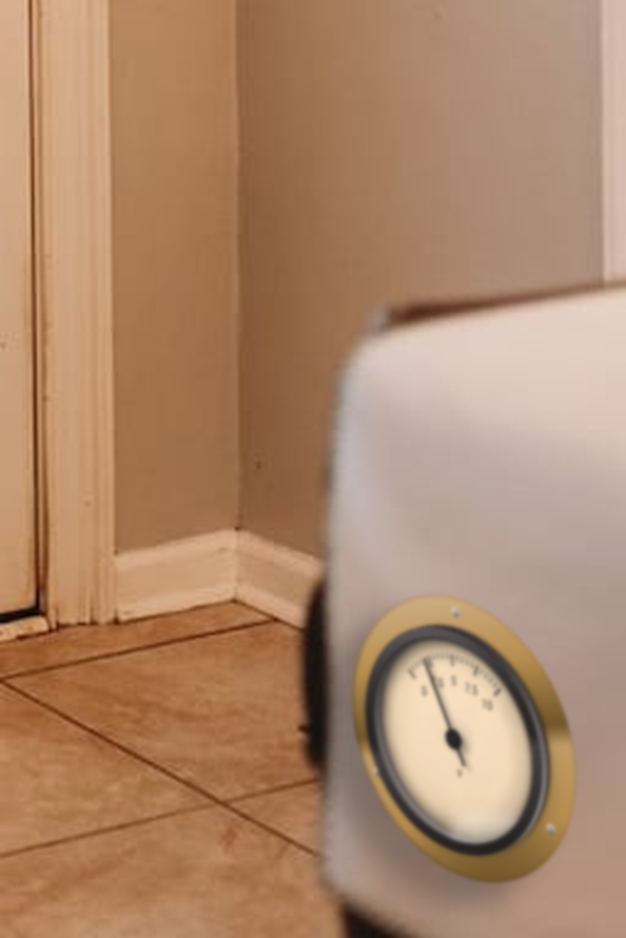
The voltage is value=2.5 unit=V
